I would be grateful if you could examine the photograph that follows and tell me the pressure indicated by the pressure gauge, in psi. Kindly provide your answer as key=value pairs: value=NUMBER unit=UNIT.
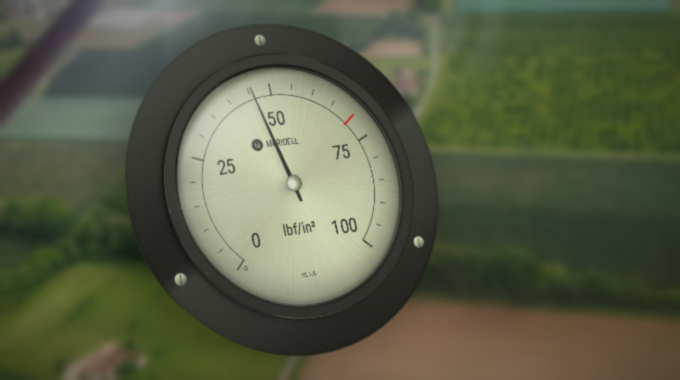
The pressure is value=45 unit=psi
